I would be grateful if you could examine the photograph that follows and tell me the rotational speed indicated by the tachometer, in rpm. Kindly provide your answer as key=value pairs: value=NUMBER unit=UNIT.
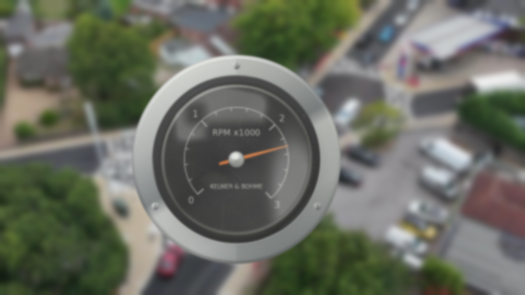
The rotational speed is value=2300 unit=rpm
